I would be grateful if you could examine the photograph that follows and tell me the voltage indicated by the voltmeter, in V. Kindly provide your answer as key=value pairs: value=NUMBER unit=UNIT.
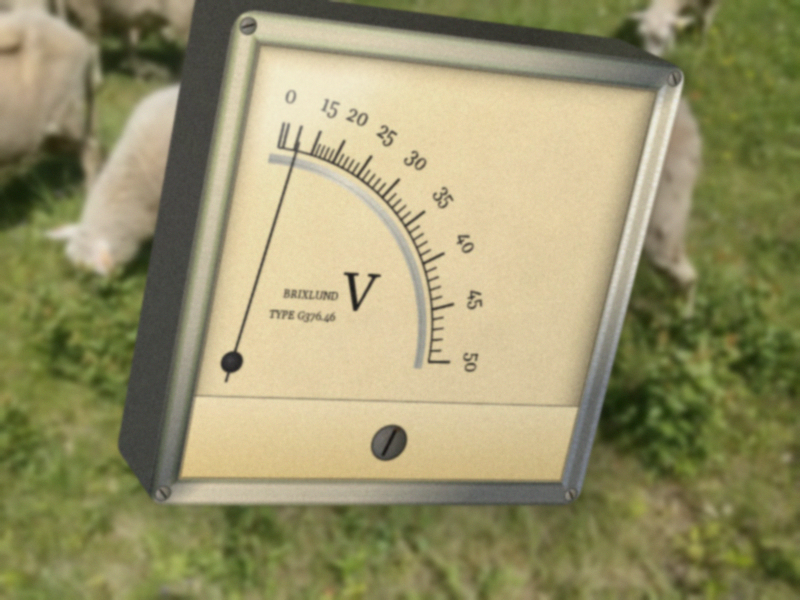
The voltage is value=10 unit=V
